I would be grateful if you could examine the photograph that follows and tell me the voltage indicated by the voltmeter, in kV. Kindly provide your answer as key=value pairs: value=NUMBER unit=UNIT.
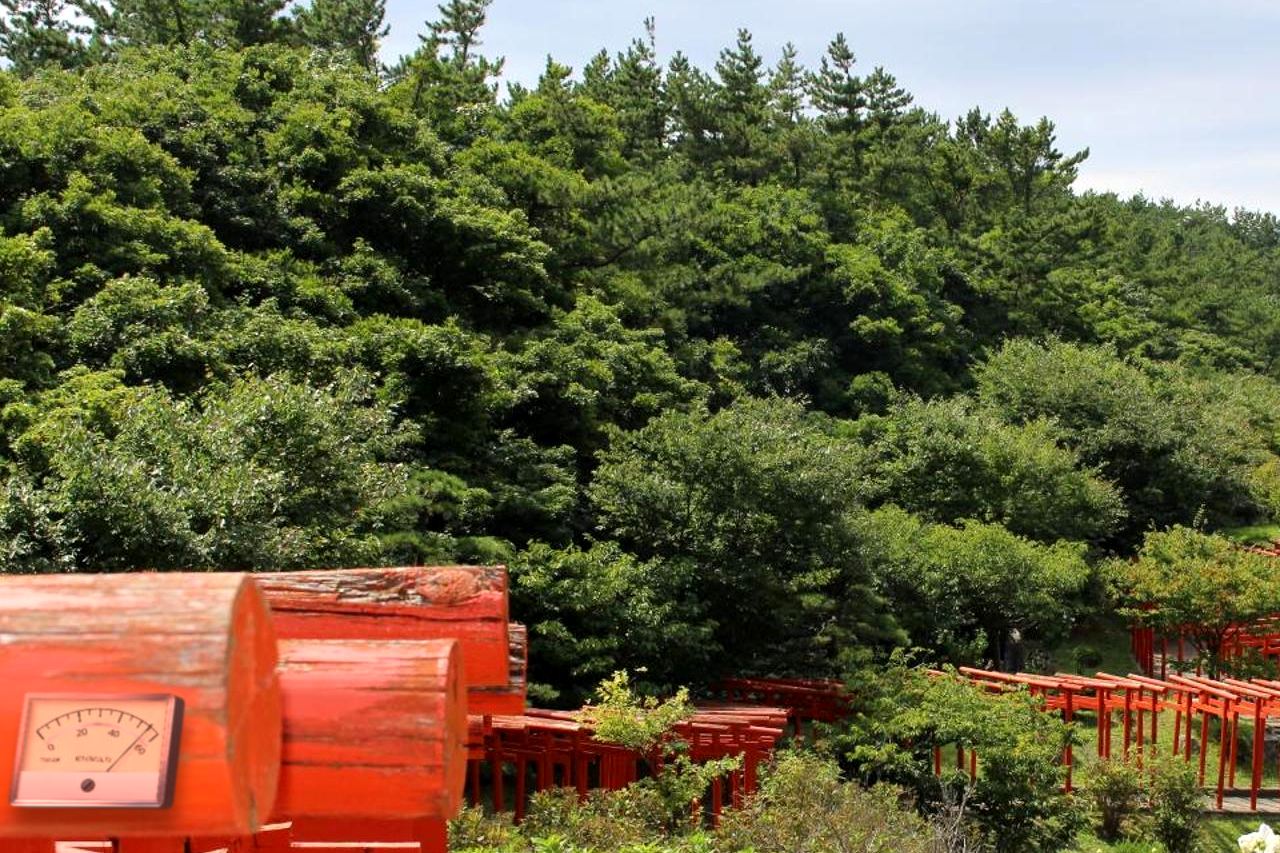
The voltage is value=55 unit=kV
